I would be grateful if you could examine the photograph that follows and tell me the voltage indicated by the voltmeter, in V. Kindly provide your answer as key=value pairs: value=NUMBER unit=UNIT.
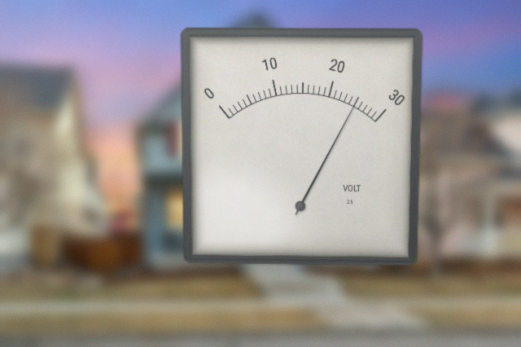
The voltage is value=25 unit=V
